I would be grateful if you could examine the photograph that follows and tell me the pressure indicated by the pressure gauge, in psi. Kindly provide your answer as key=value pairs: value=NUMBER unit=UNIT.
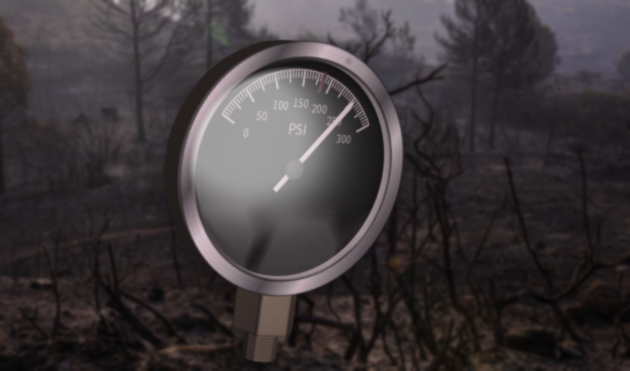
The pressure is value=250 unit=psi
